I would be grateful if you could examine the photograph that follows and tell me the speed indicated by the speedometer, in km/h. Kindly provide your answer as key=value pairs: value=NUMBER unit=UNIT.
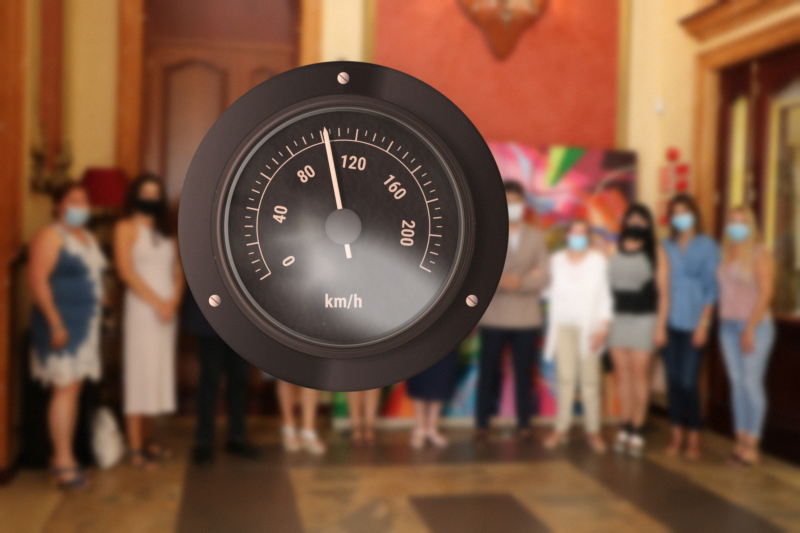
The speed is value=102.5 unit=km/h
